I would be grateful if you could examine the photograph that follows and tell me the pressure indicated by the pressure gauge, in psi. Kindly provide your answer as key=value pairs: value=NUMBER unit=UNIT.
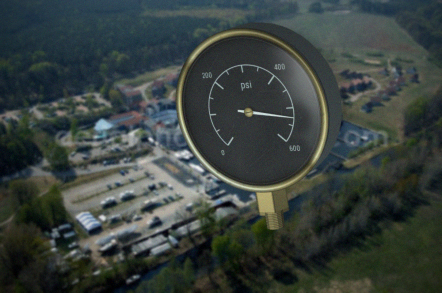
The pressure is value=525 unit=psi
